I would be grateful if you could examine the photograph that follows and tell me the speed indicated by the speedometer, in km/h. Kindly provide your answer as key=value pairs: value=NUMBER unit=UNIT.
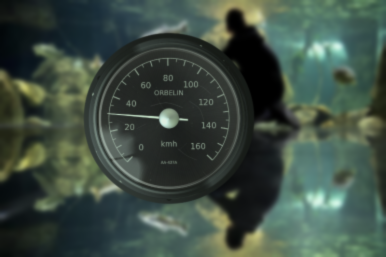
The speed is value=30 unit=km/h
